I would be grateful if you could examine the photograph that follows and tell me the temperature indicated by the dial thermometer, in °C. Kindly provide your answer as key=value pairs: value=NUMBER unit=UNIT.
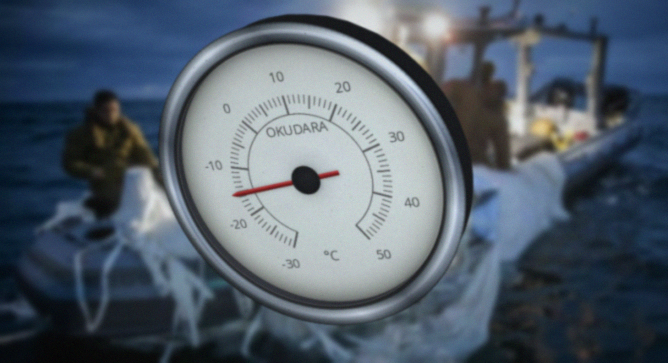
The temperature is value=-15 unit=°C
